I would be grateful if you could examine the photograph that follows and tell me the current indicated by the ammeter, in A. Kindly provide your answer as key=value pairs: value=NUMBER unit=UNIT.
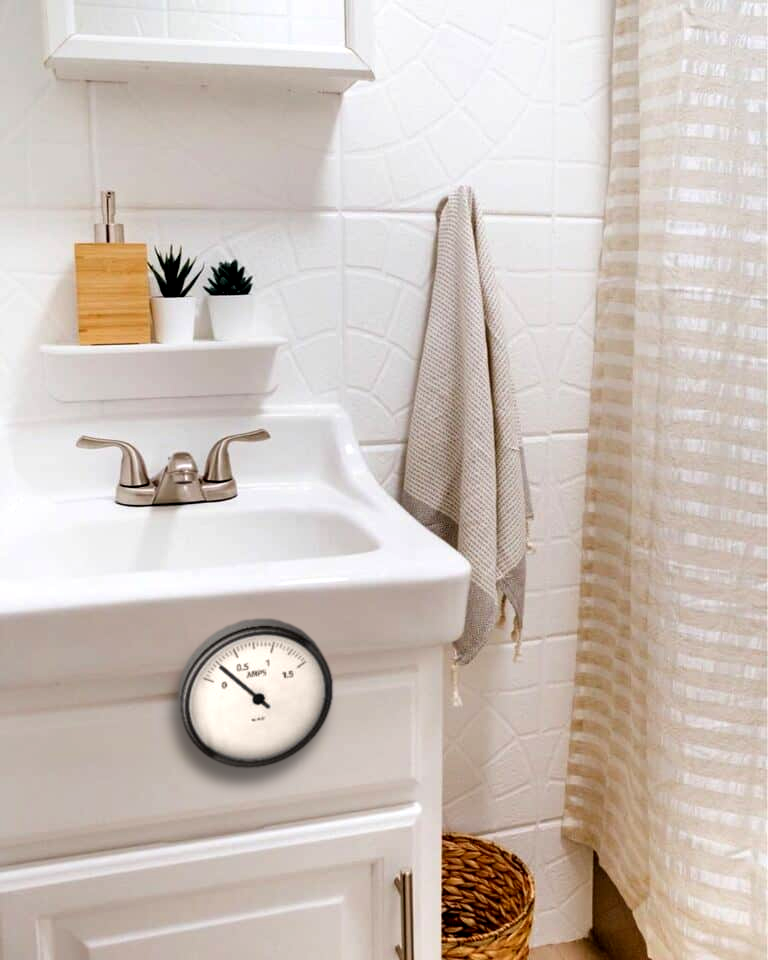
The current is value=0.25 unit=A
